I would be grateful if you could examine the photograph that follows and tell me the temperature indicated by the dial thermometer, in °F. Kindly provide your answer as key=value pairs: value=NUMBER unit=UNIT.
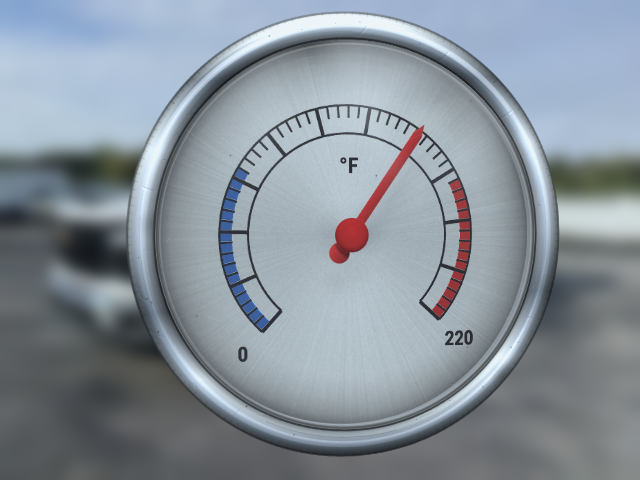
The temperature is value=140 unit=°F
